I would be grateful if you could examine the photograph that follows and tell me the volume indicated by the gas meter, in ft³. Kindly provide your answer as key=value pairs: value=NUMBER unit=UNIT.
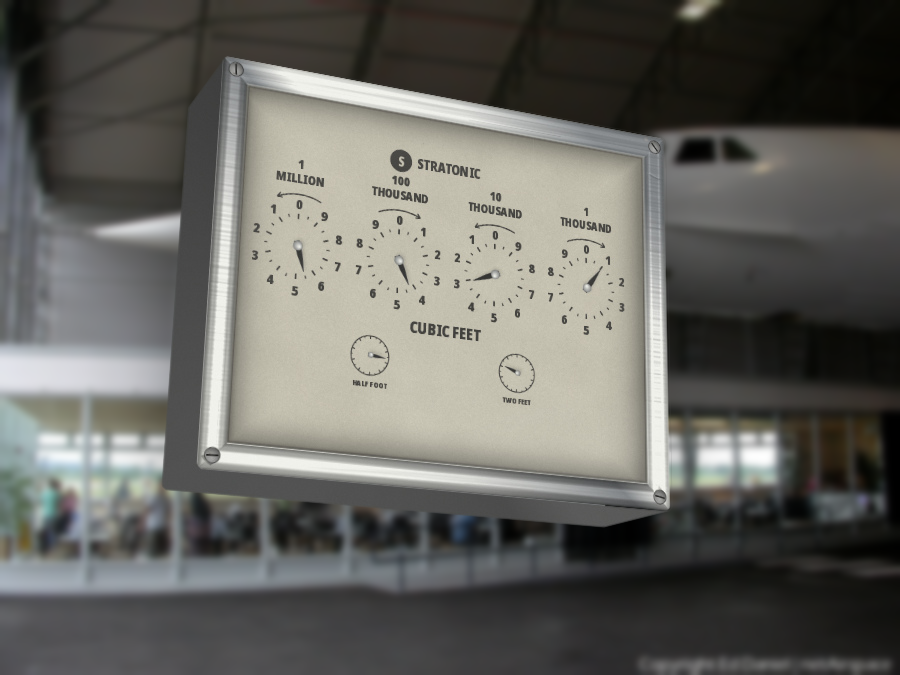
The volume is value=543100 unit=ft³
